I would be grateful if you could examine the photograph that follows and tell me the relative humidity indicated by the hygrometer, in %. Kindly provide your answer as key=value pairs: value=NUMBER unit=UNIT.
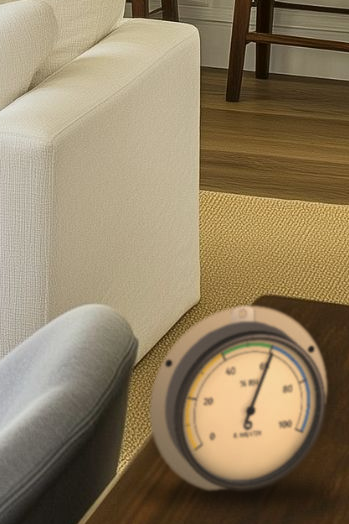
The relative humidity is value=60 unit=%
